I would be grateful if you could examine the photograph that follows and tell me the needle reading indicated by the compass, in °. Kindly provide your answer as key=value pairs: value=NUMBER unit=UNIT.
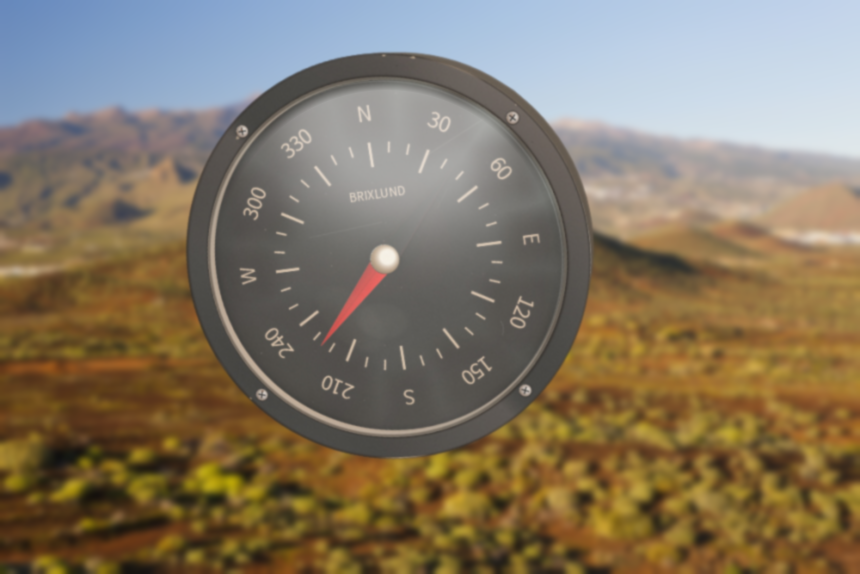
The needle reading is value=225 unit=°
